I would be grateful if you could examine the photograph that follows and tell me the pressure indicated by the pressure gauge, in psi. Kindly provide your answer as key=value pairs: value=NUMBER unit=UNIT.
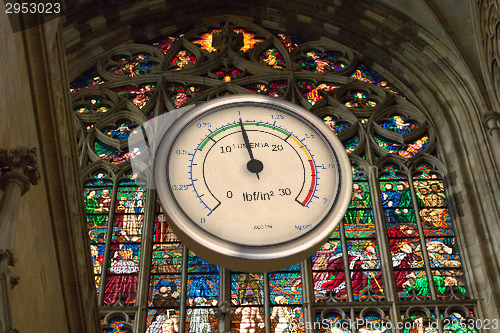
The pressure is value=14 unit=psi
